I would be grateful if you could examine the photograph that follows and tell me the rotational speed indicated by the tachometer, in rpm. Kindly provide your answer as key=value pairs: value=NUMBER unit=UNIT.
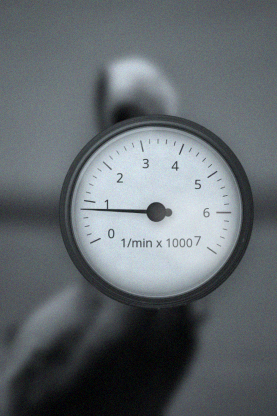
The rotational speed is value=800 unit=rpm
